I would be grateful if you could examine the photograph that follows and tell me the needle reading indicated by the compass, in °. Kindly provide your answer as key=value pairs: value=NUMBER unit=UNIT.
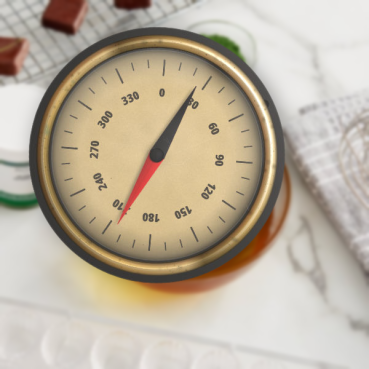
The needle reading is value=205 unit=°
